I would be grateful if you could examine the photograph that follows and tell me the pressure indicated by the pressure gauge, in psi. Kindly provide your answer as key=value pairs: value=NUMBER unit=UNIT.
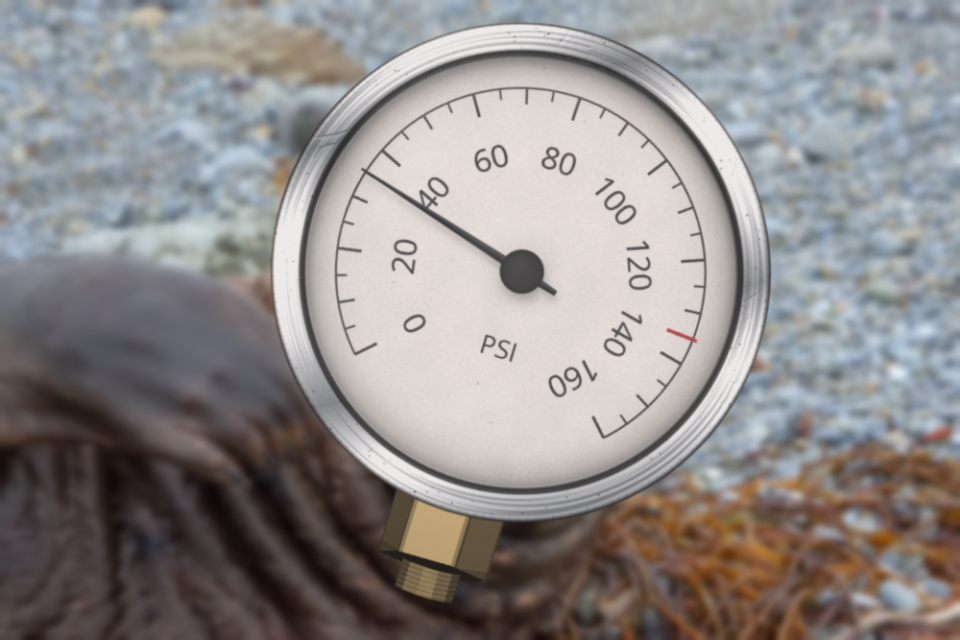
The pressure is value=35 unit=psi
